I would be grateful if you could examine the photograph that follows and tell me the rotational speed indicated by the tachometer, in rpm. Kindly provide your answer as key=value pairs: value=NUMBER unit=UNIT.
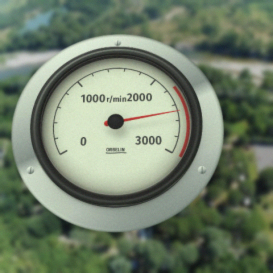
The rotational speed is value=2500 unit=rpm
